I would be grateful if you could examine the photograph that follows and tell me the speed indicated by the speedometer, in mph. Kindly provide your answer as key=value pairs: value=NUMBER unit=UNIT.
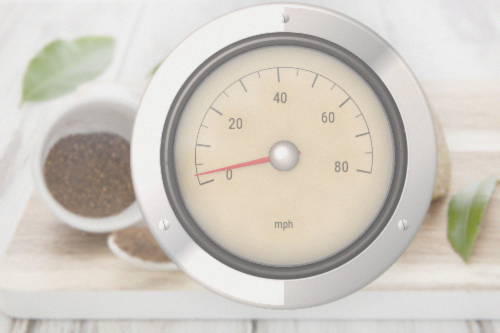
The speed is value=2.5 unit=mph
